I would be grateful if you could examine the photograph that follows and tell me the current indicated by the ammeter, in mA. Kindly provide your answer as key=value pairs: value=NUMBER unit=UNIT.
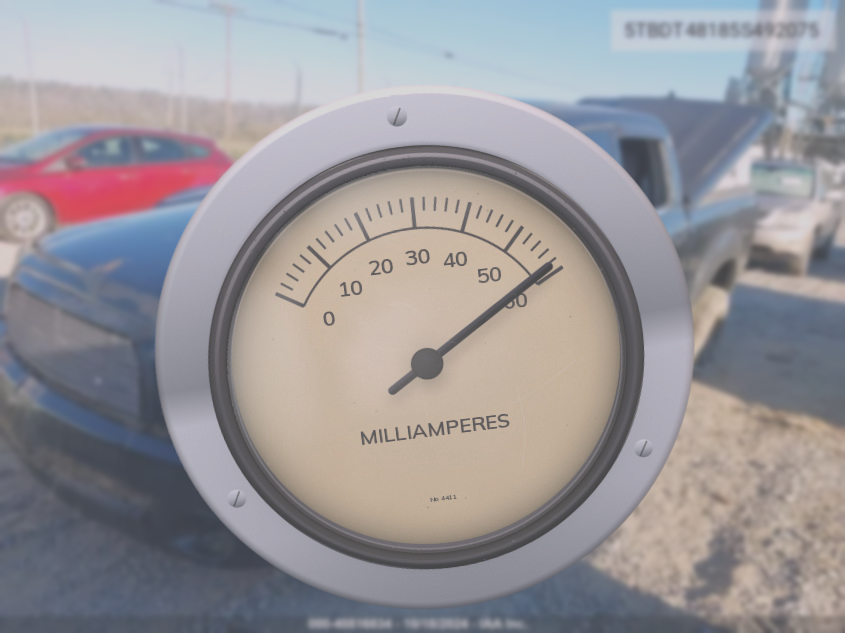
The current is value=58 unit=mA
